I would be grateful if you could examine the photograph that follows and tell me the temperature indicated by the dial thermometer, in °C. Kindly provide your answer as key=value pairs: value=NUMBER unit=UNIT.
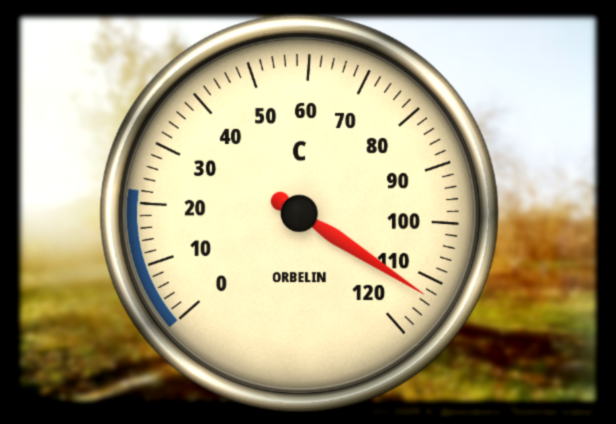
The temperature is value=113 unit=°C
